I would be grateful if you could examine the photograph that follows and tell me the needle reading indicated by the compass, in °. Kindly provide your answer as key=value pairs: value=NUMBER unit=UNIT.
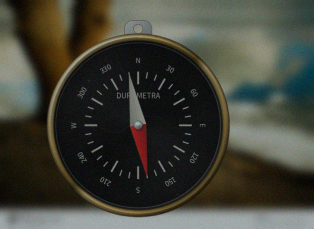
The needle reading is value=170 unit=°
